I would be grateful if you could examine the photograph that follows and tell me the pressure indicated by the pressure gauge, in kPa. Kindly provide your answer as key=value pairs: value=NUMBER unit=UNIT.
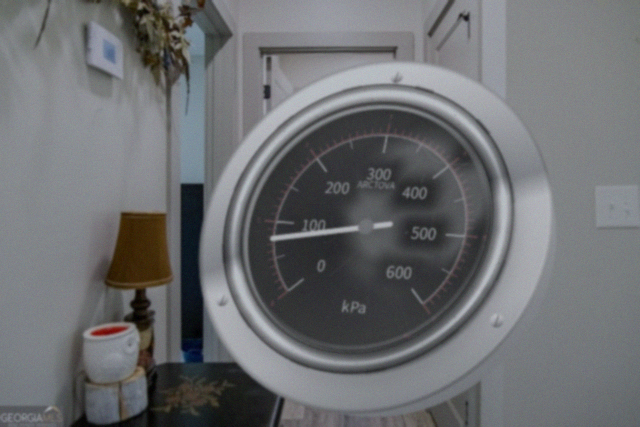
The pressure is value=75 unit=kPa
